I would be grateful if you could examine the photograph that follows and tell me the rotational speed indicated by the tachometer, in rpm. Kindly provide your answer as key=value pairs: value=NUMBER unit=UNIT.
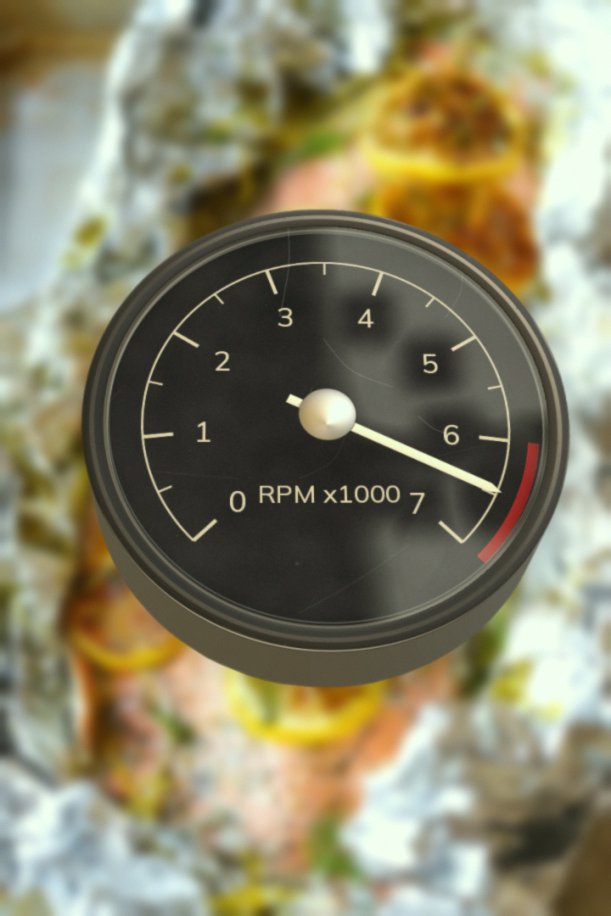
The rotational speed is value=6500 unit=rpm
